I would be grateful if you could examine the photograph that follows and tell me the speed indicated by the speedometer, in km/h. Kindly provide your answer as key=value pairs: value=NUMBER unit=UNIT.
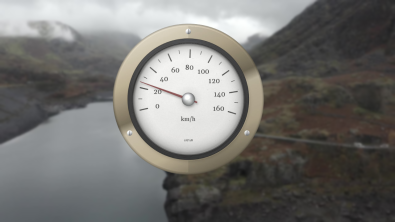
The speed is value=25 unit=km/h
